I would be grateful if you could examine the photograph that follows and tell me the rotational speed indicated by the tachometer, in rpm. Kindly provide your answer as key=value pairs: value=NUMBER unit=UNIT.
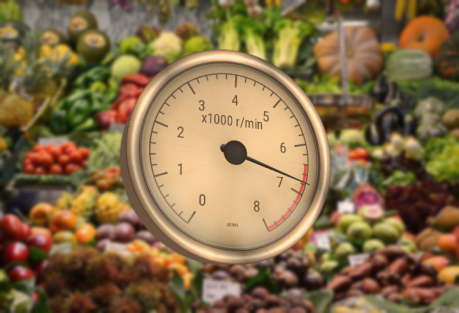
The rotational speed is value=6800 unit=rpm
